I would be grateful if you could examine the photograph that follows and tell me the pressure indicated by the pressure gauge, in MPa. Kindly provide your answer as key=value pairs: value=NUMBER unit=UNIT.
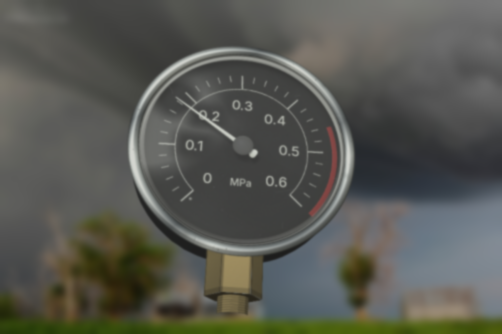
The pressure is value=0.18 unit=MPa
